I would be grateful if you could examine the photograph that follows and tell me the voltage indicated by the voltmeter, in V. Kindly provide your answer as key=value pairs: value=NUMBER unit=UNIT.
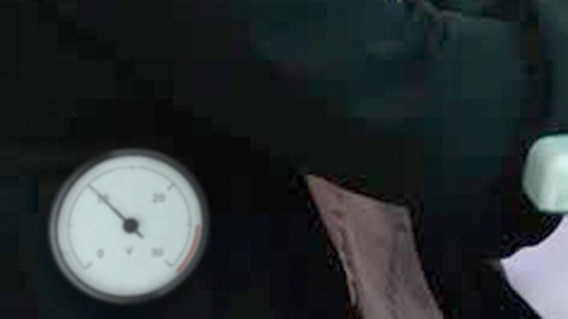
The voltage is value=10 unit=V
